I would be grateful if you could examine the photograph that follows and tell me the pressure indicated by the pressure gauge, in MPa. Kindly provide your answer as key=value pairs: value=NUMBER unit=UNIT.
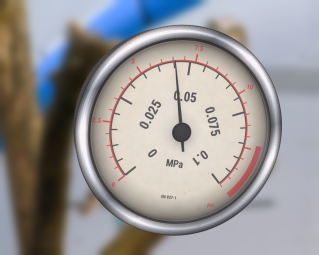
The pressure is value=0.045 unit=MPa
